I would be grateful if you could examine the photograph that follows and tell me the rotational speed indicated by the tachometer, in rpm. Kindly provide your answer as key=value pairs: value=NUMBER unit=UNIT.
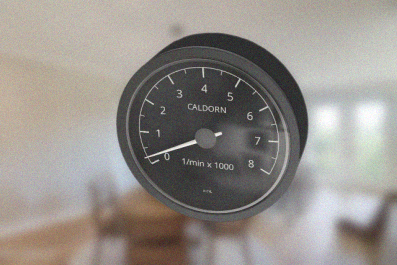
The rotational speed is value=250 unit=rpm
